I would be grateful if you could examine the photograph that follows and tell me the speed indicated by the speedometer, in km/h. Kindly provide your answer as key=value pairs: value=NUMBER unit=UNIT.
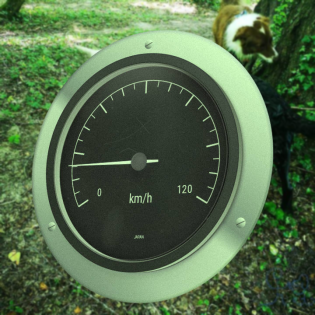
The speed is value=15 unit=km/h
